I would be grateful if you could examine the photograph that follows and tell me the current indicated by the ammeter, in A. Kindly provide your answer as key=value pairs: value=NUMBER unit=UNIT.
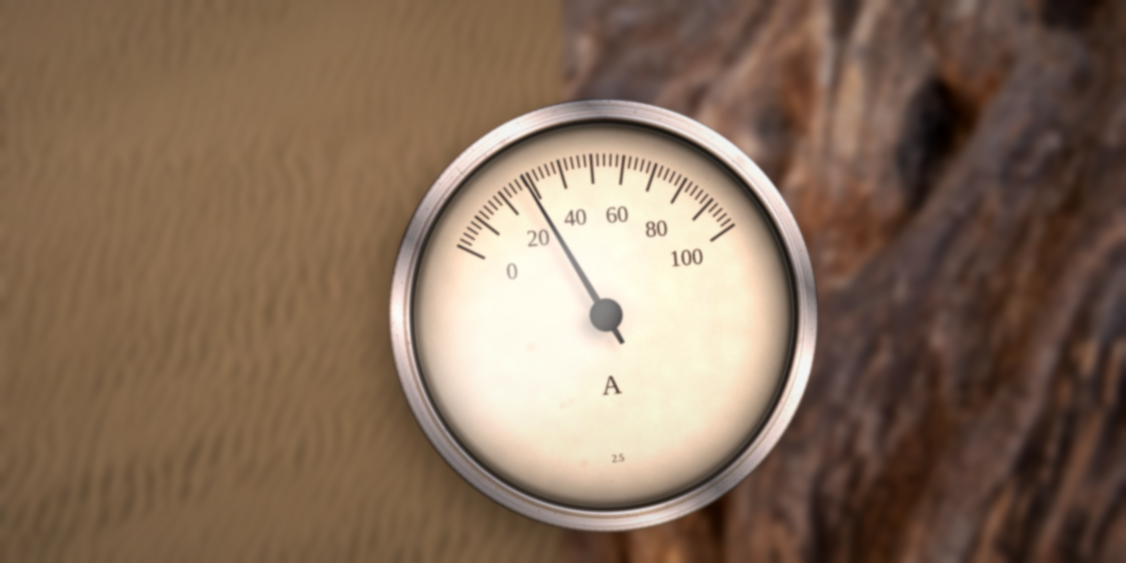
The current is value=28 unit=A
